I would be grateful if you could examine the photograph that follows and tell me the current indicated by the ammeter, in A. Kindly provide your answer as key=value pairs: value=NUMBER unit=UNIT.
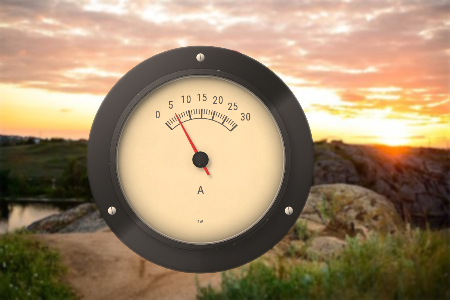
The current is value=5 unit=A
